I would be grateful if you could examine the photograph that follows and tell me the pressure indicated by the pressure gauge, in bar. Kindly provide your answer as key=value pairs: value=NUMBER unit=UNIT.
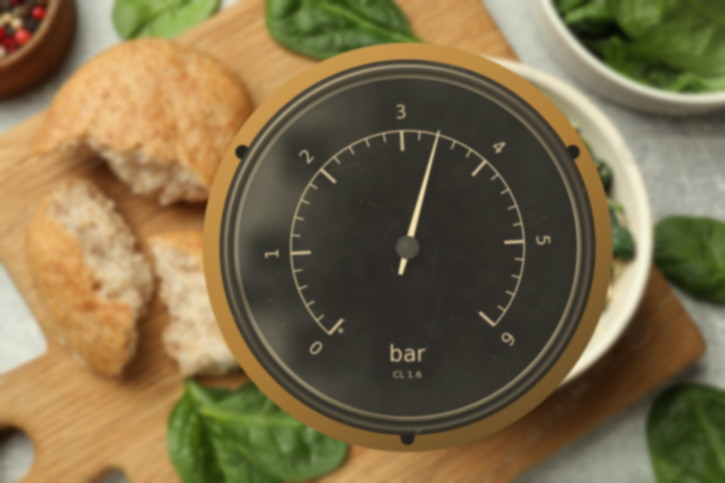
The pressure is value=3.4 unit=bar
